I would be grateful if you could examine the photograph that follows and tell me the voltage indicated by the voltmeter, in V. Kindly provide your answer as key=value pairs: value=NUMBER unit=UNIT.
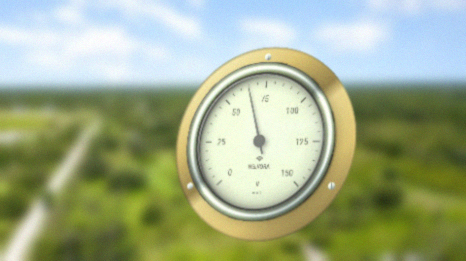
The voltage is value=65 unit=V
